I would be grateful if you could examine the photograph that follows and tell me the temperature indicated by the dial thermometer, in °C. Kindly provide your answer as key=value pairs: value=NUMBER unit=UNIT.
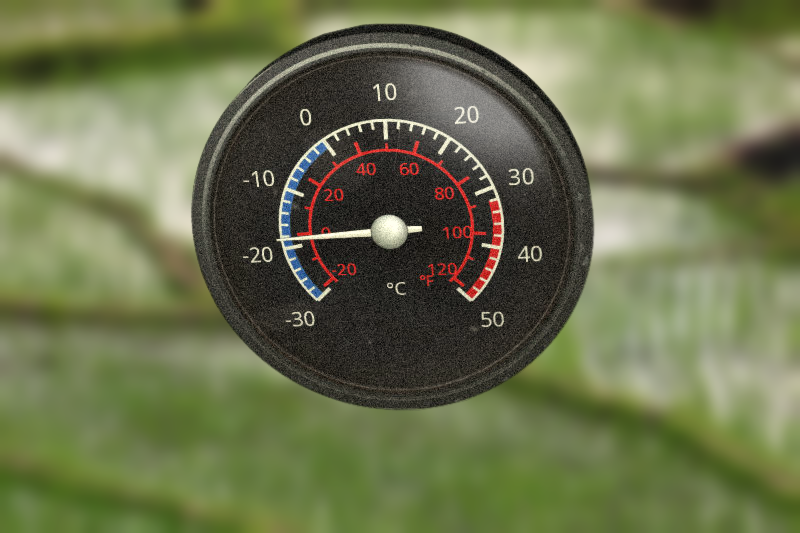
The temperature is value=-18 unit=°C
